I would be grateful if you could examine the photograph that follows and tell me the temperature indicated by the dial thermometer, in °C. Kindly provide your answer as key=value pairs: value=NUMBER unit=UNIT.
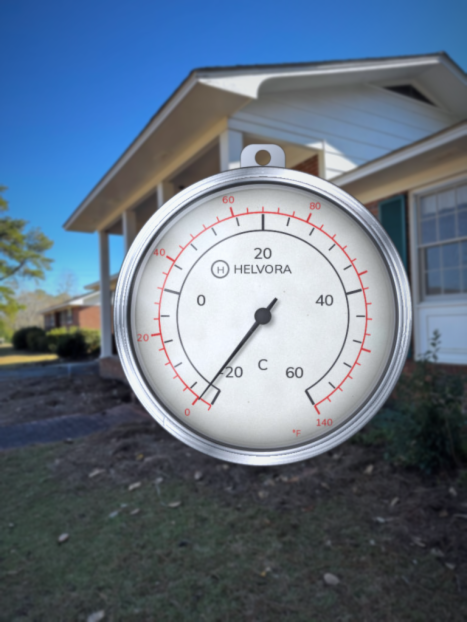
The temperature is value=-18 unit=°C
